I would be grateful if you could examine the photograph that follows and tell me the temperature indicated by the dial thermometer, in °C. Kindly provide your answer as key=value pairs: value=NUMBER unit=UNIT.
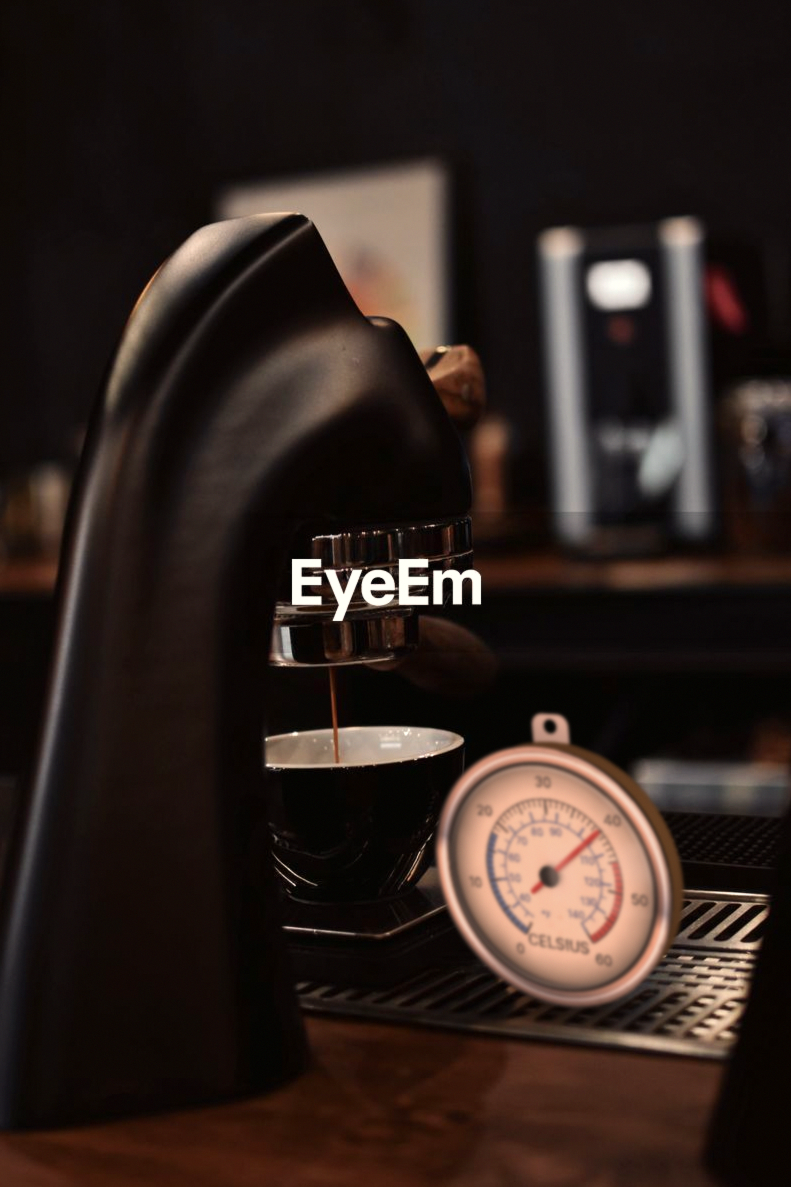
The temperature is value=40 unit=°C
